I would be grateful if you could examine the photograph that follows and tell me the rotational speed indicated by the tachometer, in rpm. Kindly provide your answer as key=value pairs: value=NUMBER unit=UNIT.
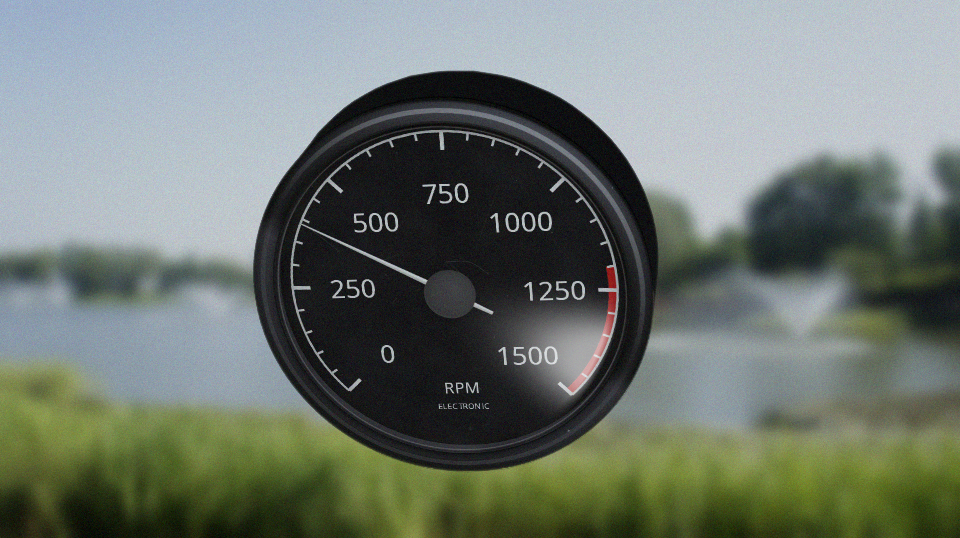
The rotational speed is value=400 unit=rpm
